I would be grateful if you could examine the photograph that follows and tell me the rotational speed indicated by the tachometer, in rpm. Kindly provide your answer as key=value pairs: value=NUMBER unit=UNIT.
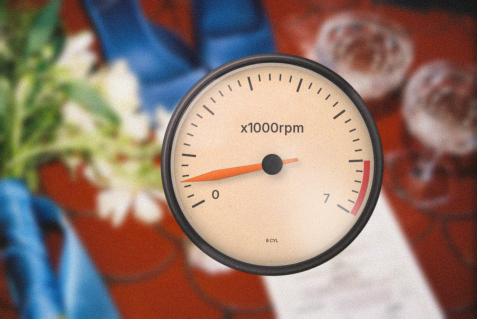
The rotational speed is value=500 unit=rpm
